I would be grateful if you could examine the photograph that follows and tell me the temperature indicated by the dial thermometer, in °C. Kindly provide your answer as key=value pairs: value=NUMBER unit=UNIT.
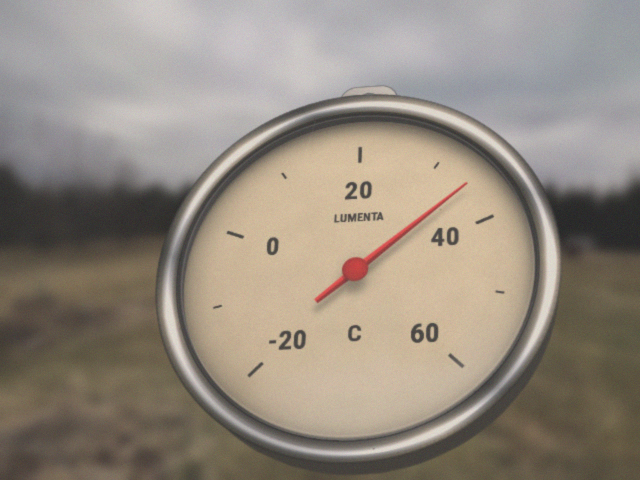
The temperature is value=35 unit=°C
